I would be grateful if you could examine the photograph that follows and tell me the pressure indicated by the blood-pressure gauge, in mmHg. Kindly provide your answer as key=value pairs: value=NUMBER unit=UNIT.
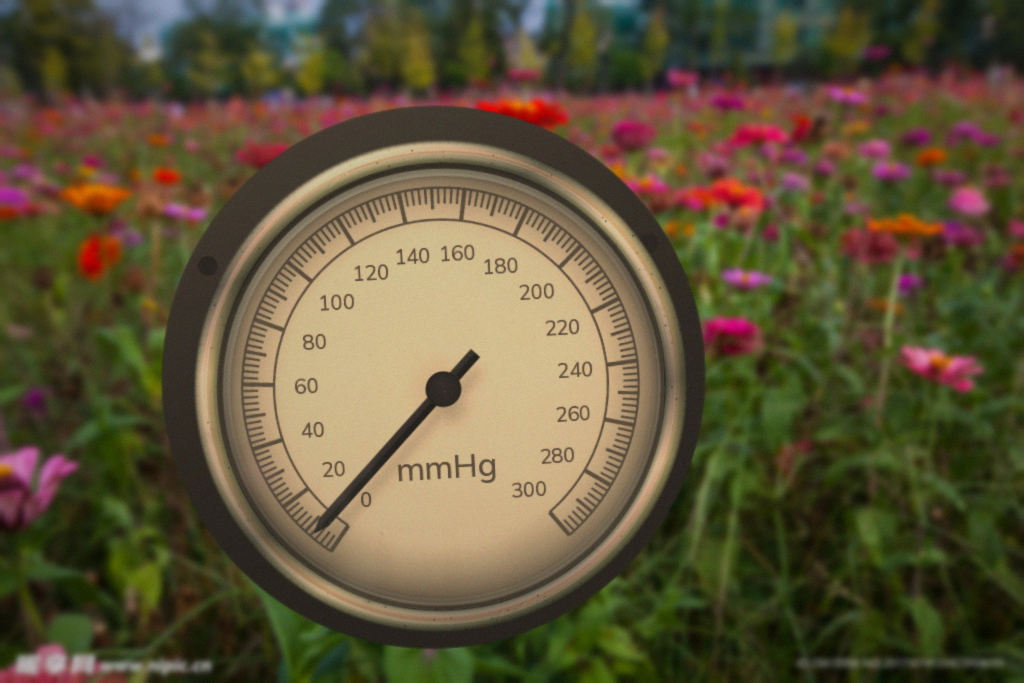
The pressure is value=8 unit=mmHg
